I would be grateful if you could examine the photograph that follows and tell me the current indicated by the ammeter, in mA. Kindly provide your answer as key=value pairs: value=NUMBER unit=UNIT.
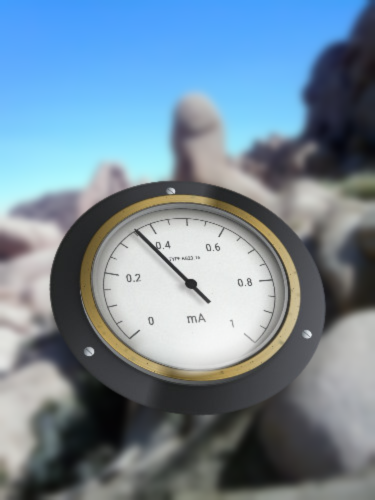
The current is value=0.35 unit=mA
